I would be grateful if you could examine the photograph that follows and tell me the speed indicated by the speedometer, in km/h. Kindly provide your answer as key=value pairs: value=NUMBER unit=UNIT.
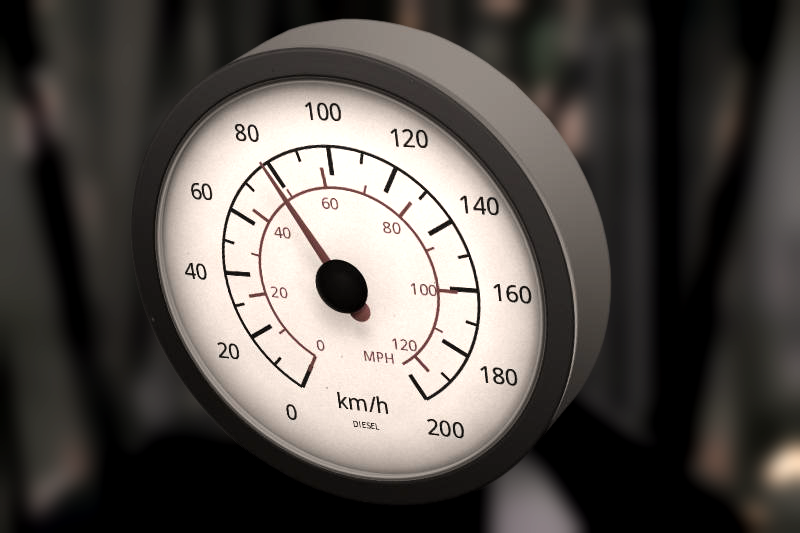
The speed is value=80 unit=km/h
